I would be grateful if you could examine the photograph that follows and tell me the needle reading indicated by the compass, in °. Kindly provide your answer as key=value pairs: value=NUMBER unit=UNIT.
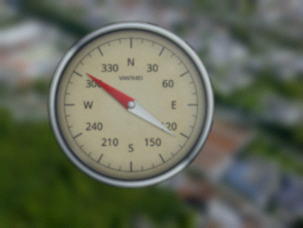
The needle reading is value=305 unit=°
